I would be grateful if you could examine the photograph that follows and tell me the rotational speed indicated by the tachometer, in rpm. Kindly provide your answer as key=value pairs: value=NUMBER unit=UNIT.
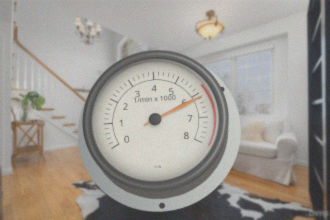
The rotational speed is value=6200 unit=rpm
